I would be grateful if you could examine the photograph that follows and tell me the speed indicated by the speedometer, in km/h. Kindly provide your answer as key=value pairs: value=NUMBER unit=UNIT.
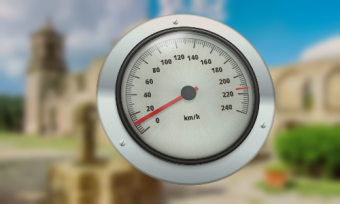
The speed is value=10 unit=km/h
